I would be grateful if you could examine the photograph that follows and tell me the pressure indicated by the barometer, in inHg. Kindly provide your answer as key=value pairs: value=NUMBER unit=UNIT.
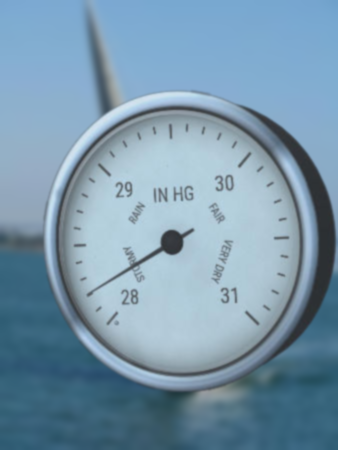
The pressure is value=28.2 unit=inHg
